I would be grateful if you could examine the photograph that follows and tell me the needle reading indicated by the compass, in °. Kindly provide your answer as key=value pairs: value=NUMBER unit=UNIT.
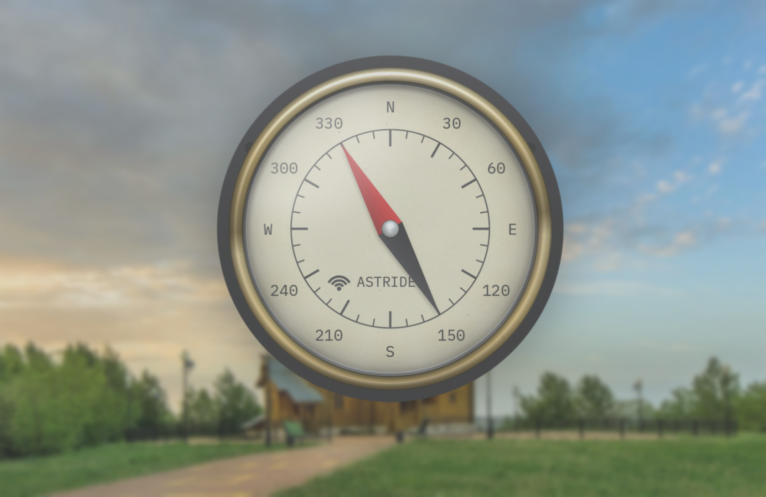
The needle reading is value=330 unit=°
